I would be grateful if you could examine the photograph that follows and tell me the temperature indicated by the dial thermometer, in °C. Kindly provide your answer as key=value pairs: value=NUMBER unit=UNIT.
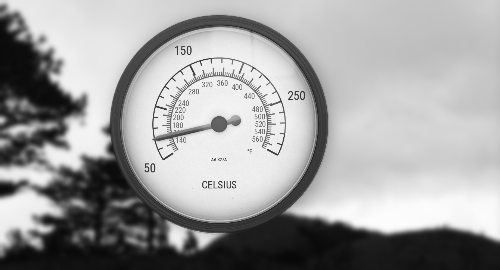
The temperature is value=70 unit=°C
